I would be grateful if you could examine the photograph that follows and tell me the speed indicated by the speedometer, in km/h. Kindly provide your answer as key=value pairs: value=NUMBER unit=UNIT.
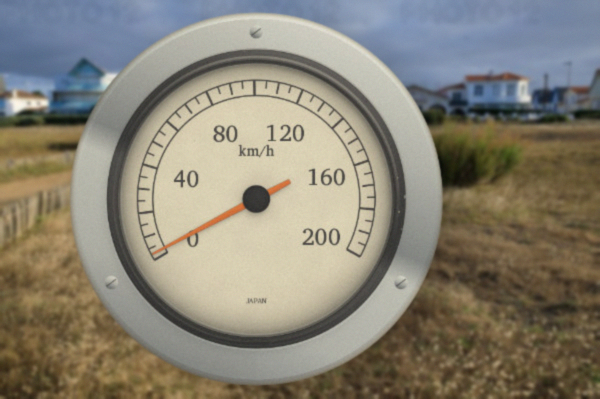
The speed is value=2.5 unit=km/h
